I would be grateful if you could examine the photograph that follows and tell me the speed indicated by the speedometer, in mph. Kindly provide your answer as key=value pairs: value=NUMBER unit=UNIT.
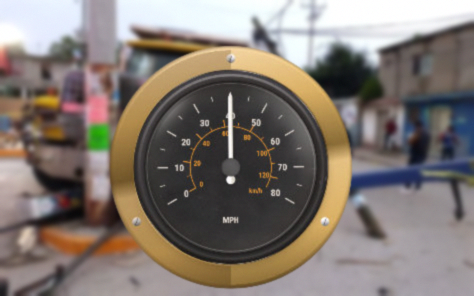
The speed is value=40 unit=mph
